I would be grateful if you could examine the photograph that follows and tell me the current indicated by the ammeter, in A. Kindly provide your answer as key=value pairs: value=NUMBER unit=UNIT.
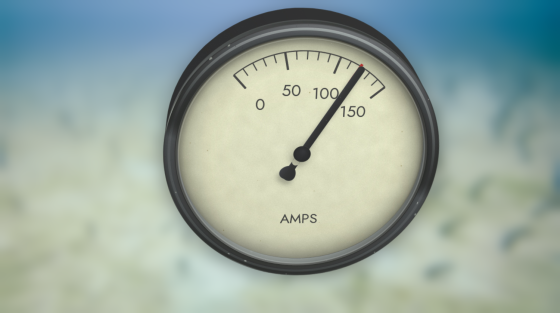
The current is value=120 unit=A
